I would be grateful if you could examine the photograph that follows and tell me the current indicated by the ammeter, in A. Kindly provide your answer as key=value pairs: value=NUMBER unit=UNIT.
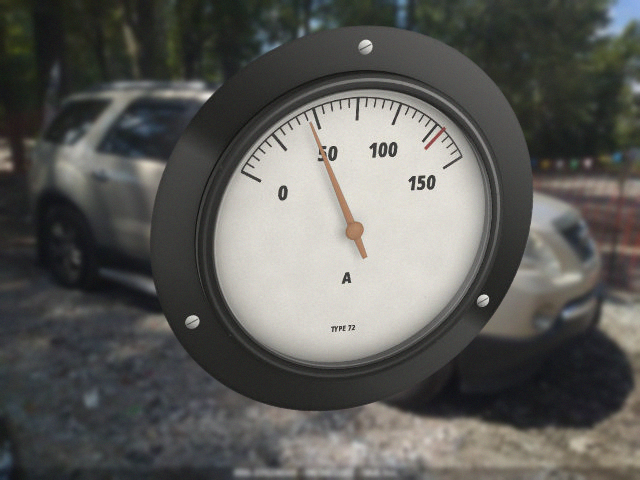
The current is value=45 unit=A
